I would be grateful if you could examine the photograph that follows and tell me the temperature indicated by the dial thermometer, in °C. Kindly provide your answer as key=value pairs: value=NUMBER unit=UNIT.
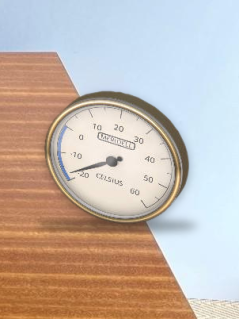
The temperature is value=-17.5 unit=°C
